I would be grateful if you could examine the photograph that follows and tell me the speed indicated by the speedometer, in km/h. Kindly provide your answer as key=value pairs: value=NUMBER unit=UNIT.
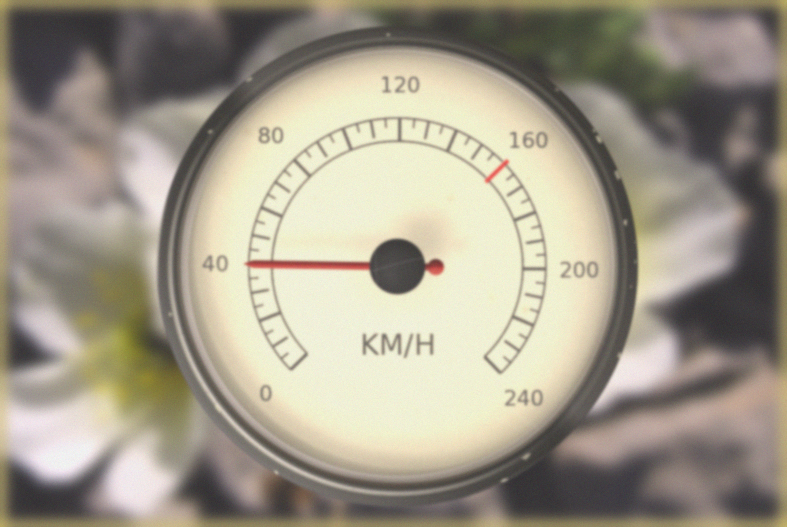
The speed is value=40 unit=km/h
